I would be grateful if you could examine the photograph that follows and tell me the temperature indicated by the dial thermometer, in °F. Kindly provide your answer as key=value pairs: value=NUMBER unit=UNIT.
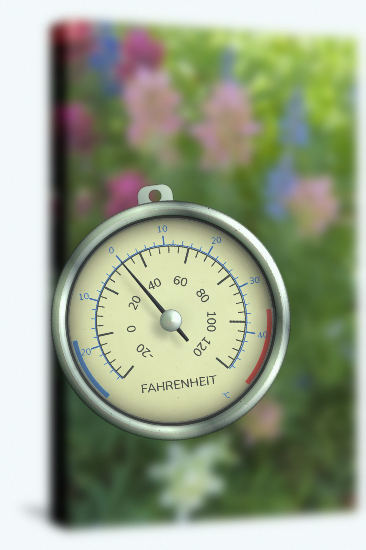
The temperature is value=32 unit=°F
